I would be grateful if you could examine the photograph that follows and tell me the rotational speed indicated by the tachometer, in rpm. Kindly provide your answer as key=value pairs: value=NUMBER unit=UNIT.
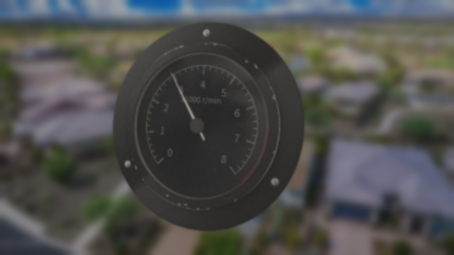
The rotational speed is value=3000 unit=rpm
